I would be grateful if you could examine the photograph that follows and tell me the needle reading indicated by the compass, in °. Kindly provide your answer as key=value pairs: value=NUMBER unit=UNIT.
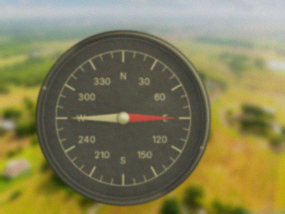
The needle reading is value=90 unit=°
